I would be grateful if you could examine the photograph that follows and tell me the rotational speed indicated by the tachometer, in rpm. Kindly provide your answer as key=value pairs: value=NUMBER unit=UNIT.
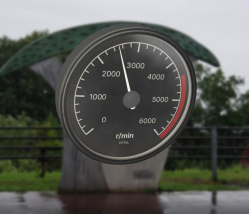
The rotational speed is value=2500 unit=rpm
